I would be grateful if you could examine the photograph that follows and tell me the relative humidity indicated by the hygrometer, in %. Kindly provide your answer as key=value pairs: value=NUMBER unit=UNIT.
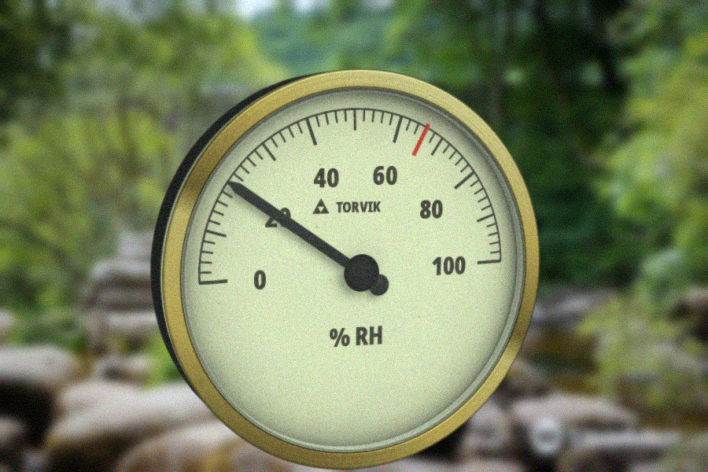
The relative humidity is value=20 unit=%
